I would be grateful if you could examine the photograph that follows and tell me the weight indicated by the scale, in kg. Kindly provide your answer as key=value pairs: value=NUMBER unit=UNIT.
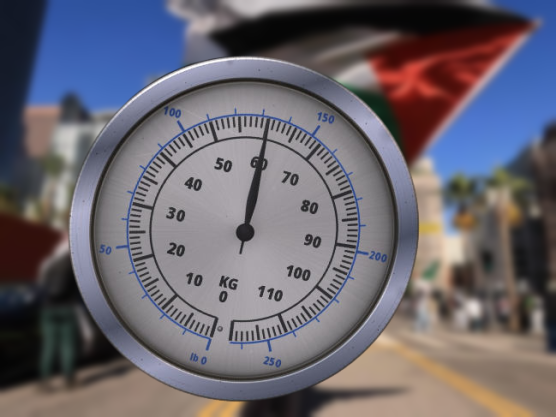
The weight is value=60 unit=kg
